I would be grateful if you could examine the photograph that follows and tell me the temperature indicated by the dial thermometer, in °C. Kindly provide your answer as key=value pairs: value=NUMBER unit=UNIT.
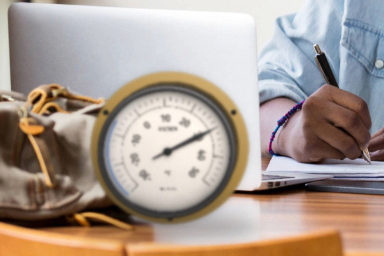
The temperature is value=30 unit=°C
